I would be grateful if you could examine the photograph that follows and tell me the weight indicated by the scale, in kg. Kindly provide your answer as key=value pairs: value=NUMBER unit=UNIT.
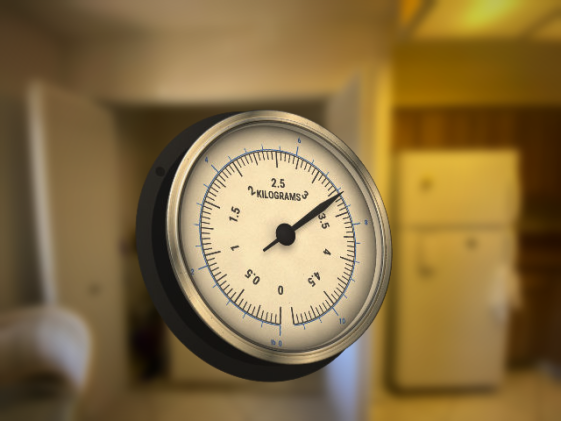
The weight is value=3.3 unit=kg
